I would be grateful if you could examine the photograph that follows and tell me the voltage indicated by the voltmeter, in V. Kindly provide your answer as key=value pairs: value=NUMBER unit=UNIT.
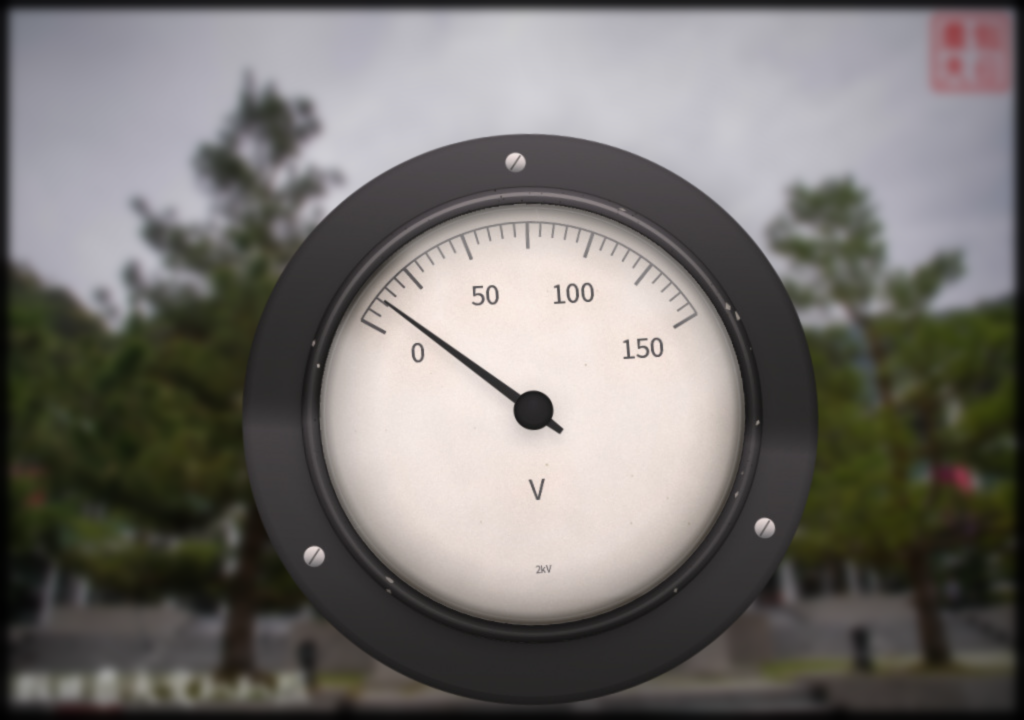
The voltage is value=10 unit=V
